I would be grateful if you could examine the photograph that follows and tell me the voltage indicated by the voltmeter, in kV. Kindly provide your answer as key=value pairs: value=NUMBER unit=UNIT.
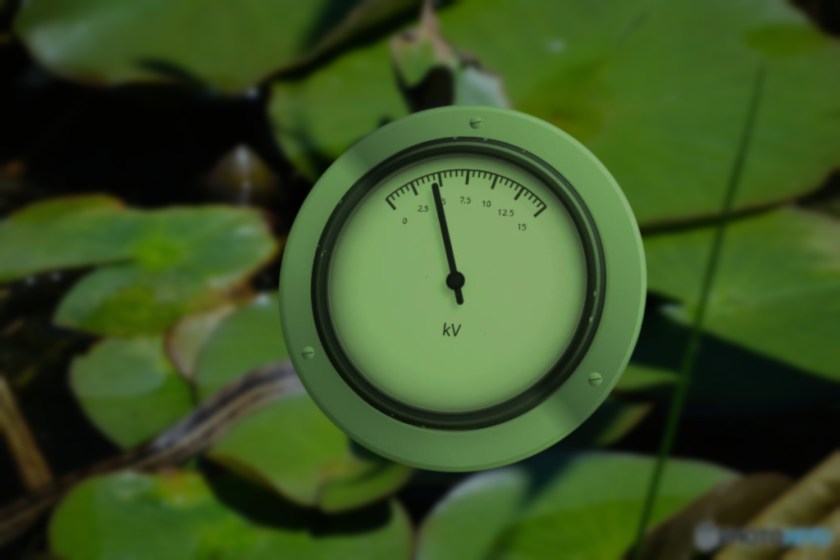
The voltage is value=4.5 unit=kV
